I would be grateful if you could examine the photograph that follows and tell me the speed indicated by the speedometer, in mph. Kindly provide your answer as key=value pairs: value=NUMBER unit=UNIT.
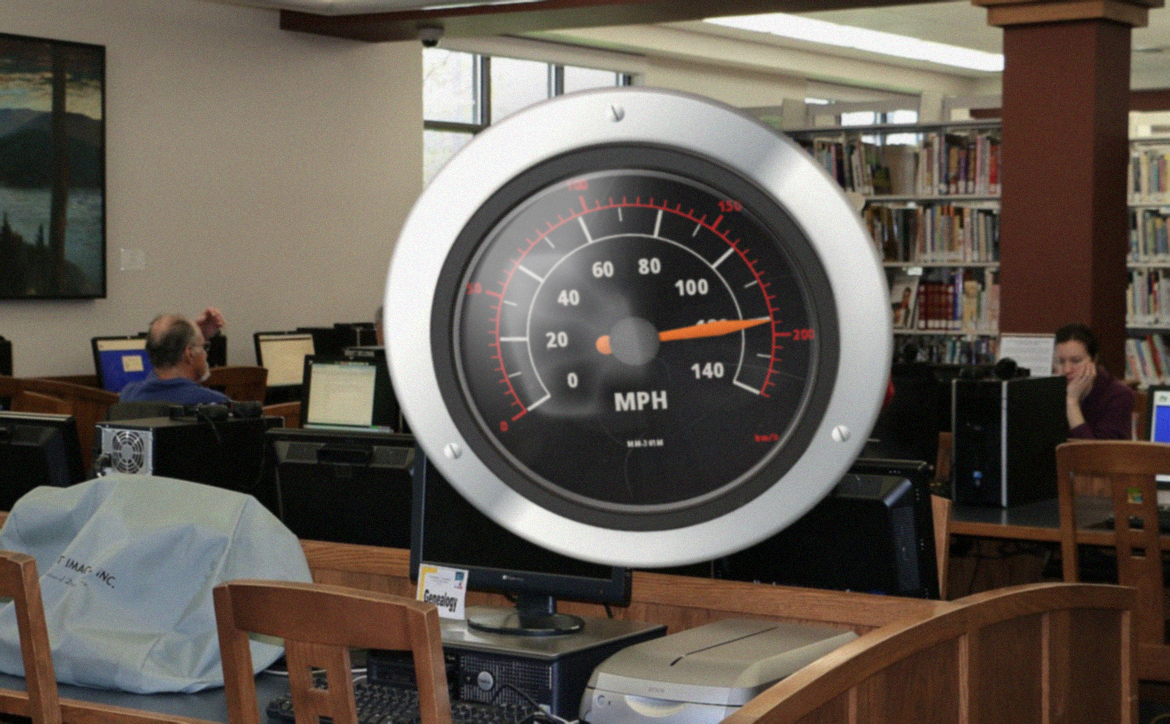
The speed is value=120 unit=mph
